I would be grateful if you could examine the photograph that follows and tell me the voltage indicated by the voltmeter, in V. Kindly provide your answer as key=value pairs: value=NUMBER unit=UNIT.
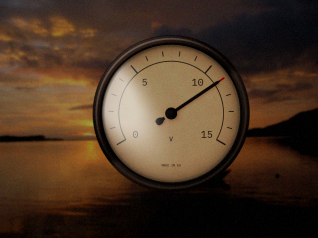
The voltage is value=11 unit=V
